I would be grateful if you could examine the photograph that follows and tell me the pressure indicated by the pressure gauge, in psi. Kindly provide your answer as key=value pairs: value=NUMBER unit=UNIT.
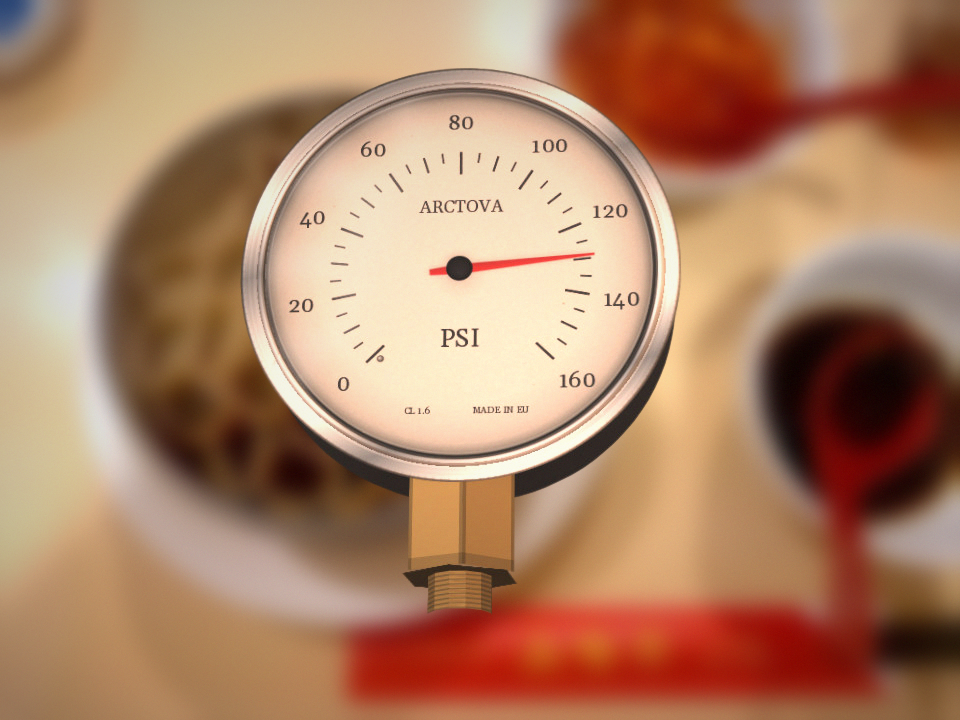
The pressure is value=130 unit=psi
